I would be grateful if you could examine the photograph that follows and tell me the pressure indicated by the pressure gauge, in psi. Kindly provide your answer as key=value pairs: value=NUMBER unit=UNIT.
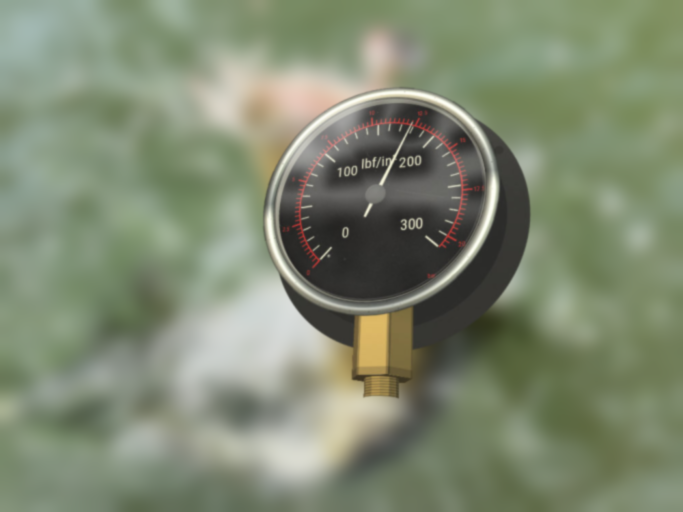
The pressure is value=180 unit=psi
